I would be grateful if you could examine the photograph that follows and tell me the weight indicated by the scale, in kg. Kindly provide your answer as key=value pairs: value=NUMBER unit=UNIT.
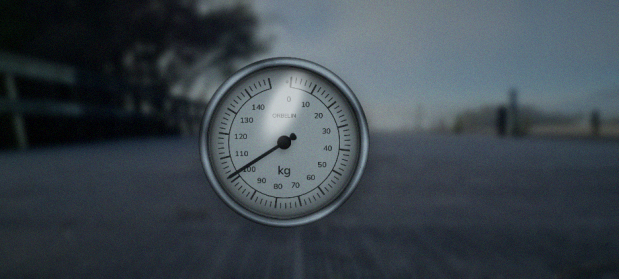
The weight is value=102 unit=kg
